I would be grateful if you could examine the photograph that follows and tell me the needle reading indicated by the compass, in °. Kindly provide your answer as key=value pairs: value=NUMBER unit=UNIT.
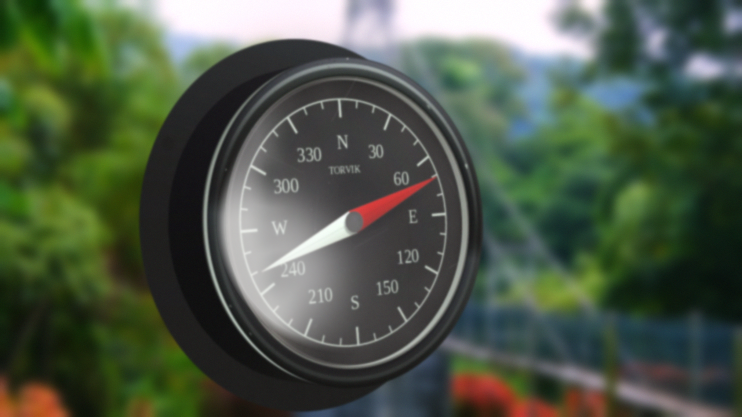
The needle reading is value=70 unit=°
